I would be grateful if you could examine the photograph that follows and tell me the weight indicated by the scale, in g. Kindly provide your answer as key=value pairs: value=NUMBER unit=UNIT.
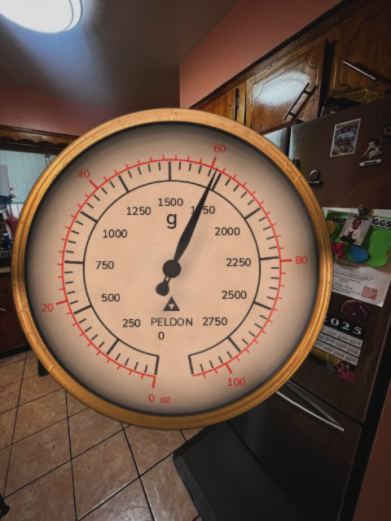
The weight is value=1725 unit=g
